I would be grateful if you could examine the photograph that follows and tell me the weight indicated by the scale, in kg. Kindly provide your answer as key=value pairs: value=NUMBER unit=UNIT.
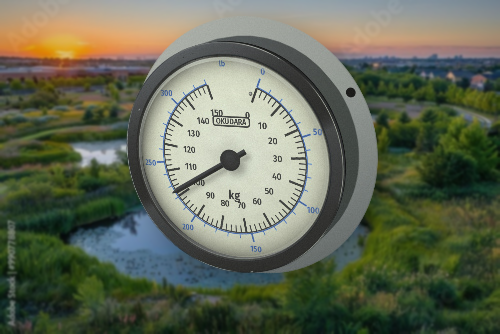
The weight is value=102 unit=kg
